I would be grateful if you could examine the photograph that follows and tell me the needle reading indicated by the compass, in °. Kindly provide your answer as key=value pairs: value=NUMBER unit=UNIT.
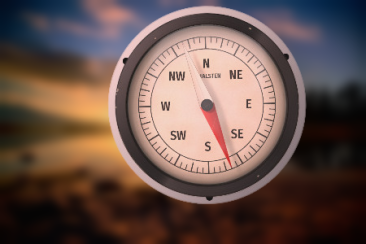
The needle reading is value=160 unit=°
